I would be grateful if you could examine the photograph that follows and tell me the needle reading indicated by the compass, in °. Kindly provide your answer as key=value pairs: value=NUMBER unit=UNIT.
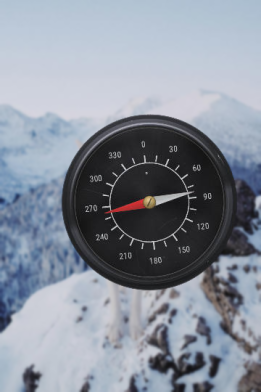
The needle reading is value=262.5 unit=°
